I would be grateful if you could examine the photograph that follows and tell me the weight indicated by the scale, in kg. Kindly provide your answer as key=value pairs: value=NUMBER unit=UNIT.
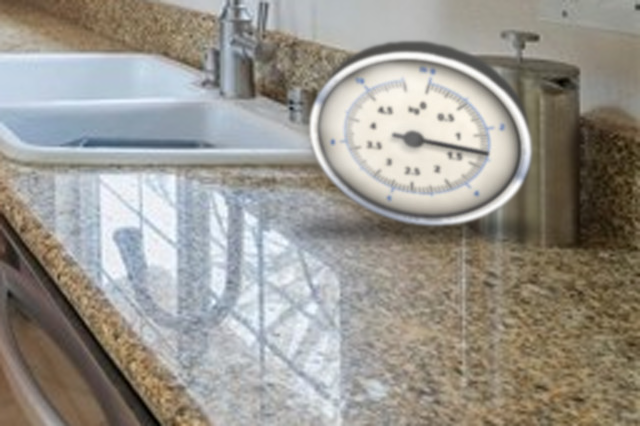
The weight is value=1.25 unit=kg
